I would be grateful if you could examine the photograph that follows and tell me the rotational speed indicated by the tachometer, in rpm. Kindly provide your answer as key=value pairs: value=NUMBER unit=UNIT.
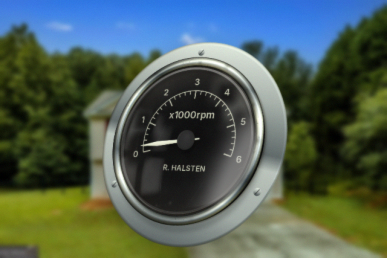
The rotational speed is value=200 unit=rpm
